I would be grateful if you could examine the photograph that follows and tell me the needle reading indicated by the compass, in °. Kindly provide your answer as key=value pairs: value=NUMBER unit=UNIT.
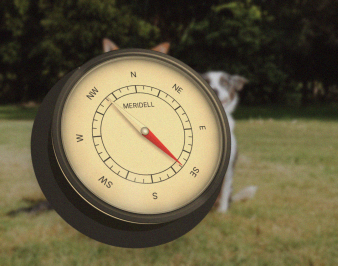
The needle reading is value=140 unit=°
